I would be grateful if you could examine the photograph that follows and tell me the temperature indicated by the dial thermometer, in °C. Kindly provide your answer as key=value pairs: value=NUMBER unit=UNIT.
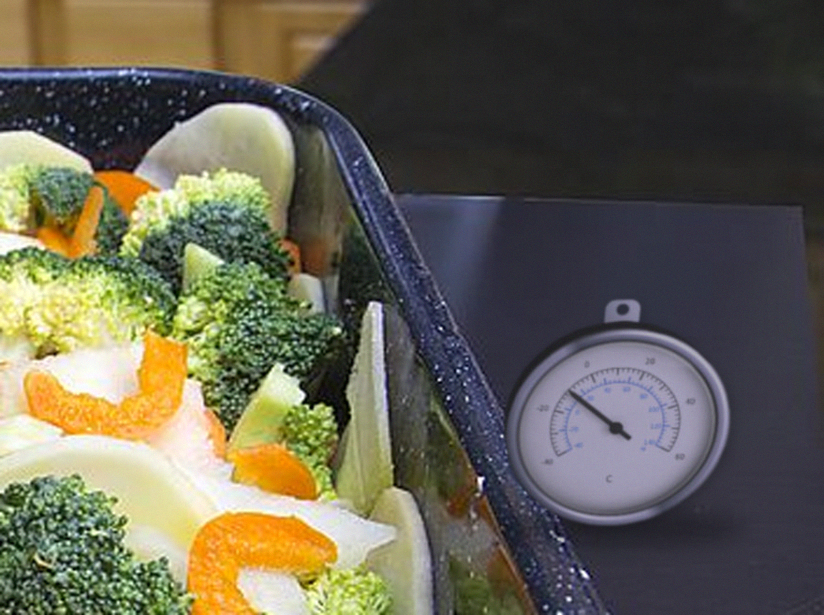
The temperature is value=-10 unit=°C
